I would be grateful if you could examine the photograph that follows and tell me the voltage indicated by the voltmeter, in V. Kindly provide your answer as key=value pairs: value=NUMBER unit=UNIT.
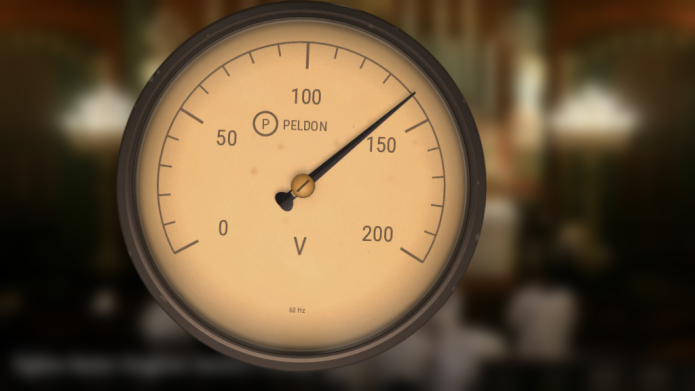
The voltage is value=140 unit=V
